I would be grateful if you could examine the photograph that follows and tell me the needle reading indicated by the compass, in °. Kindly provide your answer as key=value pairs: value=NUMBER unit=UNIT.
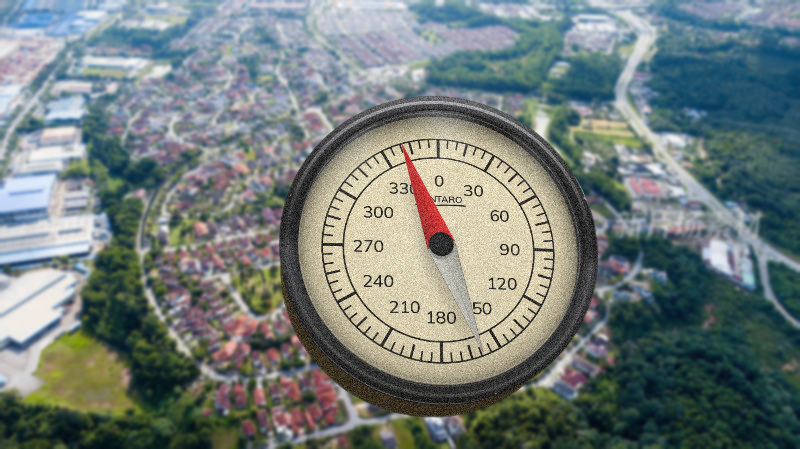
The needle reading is value=340 unit=°
